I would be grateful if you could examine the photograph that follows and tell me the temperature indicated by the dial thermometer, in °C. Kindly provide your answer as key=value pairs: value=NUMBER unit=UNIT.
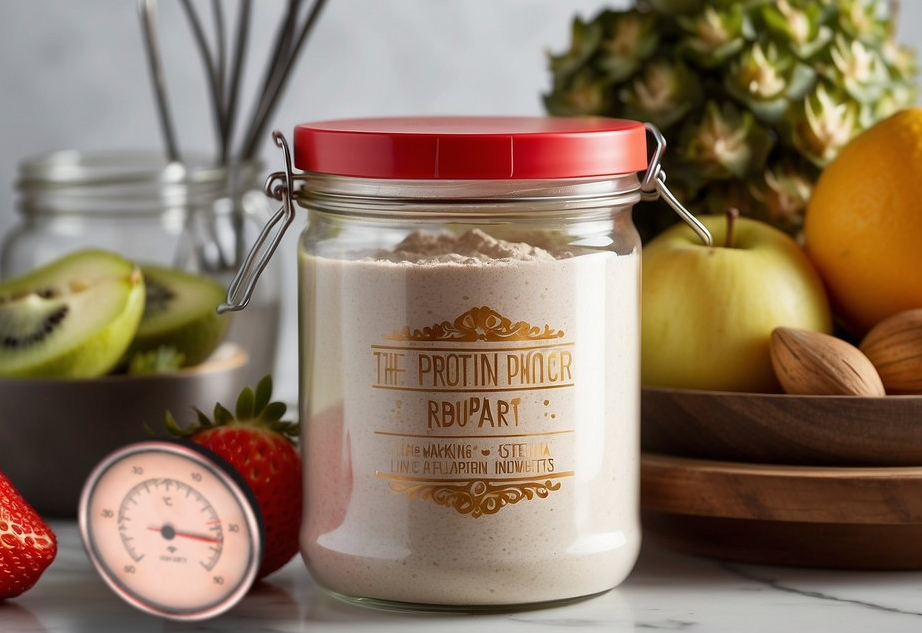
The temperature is value=35 unit=°C
